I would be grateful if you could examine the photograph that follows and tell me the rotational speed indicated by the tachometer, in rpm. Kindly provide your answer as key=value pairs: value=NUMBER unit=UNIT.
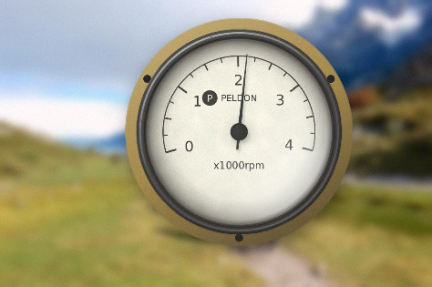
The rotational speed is value=2125 unit=rpm
